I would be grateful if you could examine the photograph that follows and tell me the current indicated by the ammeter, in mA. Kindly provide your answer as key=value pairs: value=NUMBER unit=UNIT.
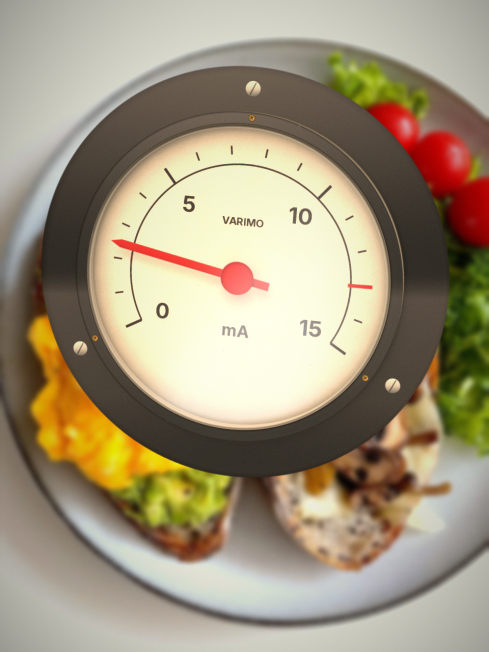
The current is value=2.5 unit=mA
